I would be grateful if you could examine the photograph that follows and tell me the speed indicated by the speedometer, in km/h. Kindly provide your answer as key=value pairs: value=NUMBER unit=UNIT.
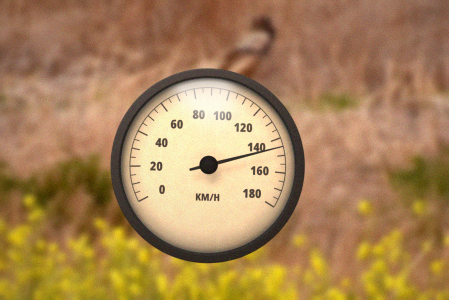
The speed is value=145 unit=km/h
